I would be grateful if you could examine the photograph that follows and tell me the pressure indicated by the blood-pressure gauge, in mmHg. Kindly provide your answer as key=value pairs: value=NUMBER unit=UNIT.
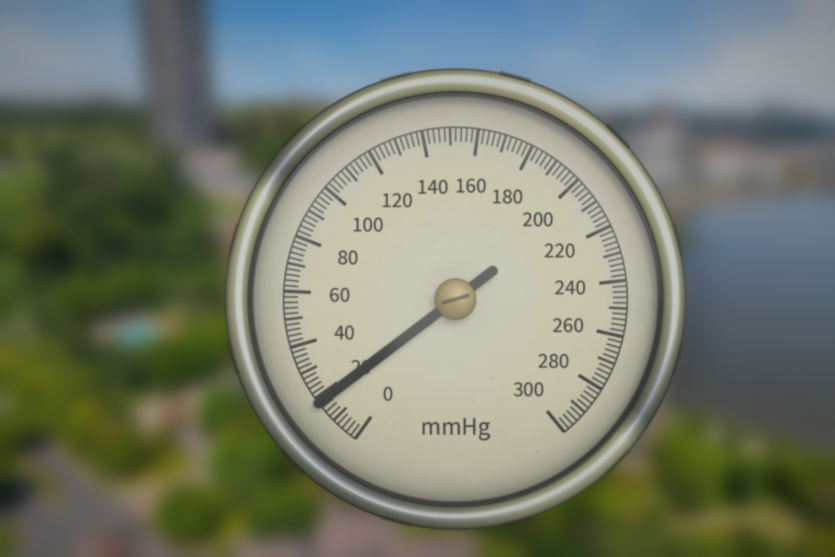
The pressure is value=18 unit=mmHg
